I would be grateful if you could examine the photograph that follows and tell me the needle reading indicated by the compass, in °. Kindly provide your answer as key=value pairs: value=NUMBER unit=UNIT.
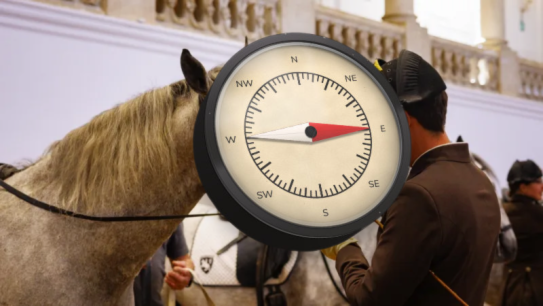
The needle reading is value=90 unit=°
